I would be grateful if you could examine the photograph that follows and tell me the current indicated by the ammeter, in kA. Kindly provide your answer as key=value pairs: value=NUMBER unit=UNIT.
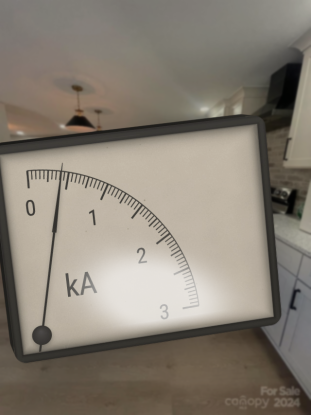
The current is value=0.4 unit=kA
